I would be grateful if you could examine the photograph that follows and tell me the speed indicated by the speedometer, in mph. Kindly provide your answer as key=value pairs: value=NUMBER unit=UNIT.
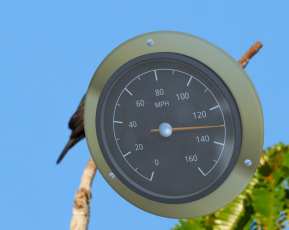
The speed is value=130 unit=mph
